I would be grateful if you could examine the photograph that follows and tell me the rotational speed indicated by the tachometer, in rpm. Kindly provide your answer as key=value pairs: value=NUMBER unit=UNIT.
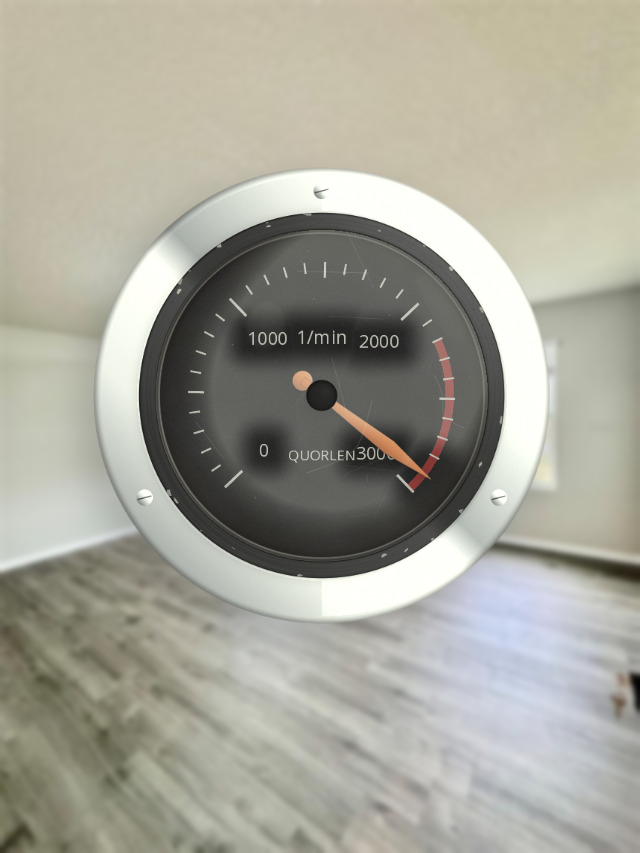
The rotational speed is value=2900 unit=rpm
